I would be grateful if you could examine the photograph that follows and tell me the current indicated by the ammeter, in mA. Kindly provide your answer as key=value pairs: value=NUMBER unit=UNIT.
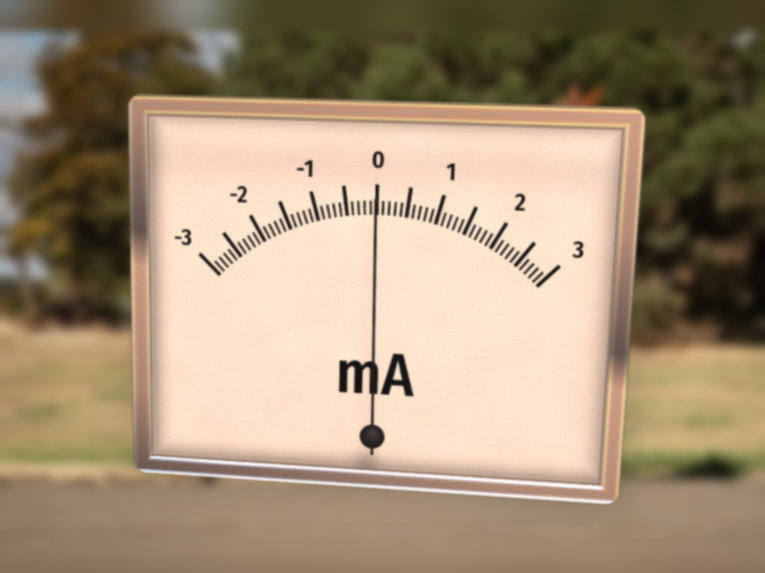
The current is value=0 unit=mA
